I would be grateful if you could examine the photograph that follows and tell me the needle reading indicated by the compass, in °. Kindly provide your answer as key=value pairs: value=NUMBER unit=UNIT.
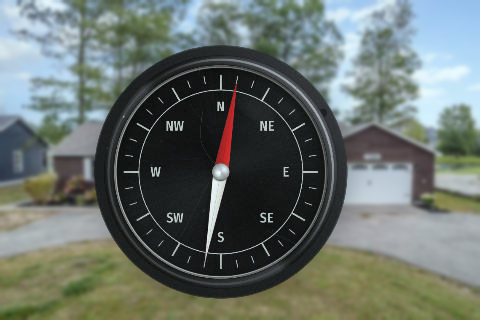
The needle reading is value=10 unit=°
